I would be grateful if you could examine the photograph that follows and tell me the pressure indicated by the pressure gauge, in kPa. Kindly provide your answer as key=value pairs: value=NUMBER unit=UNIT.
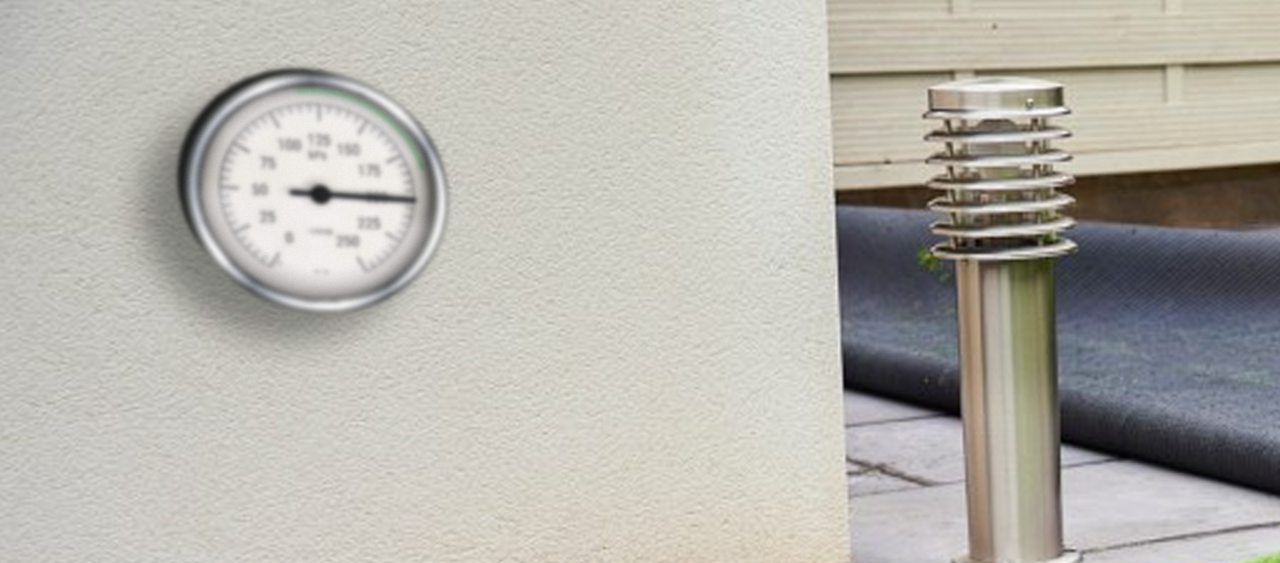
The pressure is value=200 unit=kPa
